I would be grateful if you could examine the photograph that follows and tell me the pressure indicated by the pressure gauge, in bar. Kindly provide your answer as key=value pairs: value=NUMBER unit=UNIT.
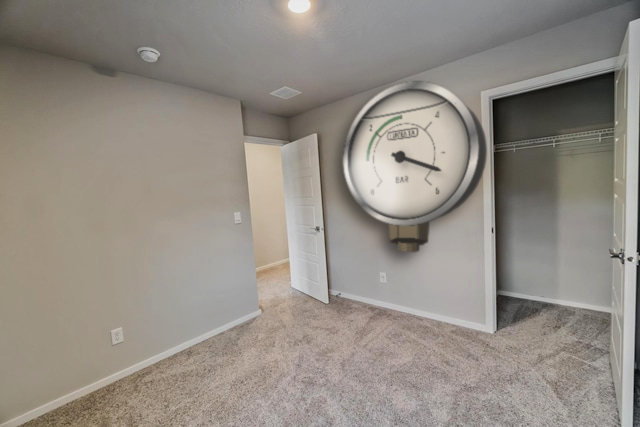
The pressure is value=5.5 unit=bar
